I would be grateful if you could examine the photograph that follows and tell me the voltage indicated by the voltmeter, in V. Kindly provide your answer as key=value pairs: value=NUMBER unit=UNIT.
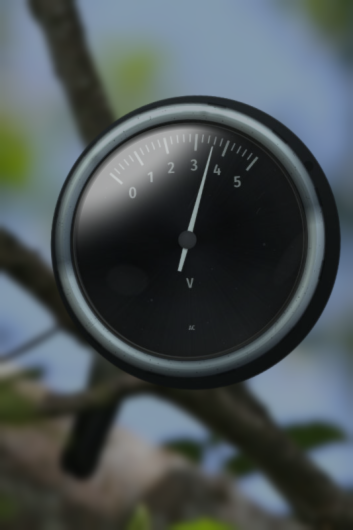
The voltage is value=3.6 unit=V
